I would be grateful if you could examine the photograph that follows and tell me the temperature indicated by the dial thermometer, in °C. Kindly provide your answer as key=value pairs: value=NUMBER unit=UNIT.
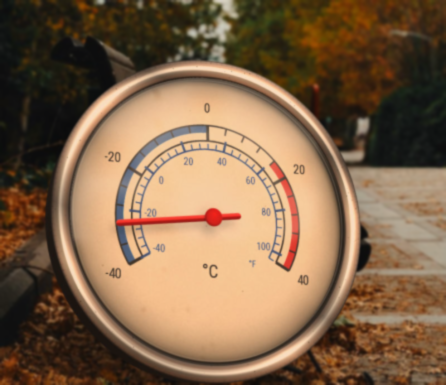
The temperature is value=-32 unit=°C
